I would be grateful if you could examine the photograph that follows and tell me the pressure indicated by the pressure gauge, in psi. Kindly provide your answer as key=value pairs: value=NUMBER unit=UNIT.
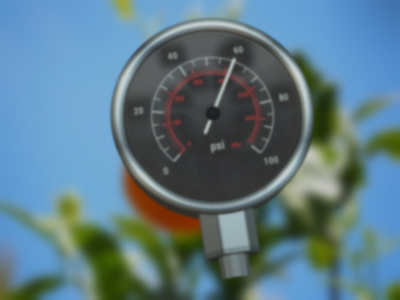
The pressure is value=60 unit=psi
